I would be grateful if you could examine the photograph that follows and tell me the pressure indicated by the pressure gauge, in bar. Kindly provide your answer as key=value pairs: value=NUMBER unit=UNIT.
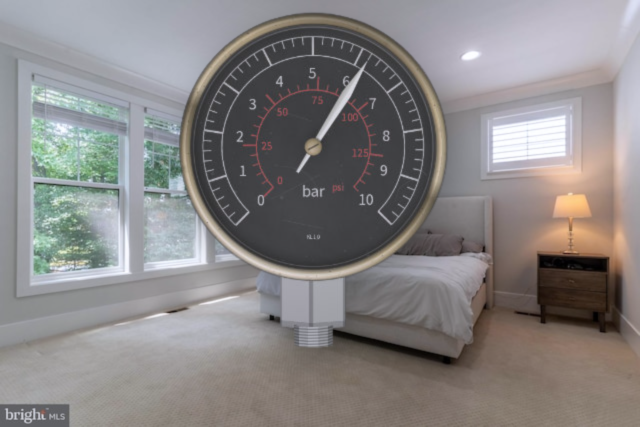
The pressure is value=6.2 unit=bar
